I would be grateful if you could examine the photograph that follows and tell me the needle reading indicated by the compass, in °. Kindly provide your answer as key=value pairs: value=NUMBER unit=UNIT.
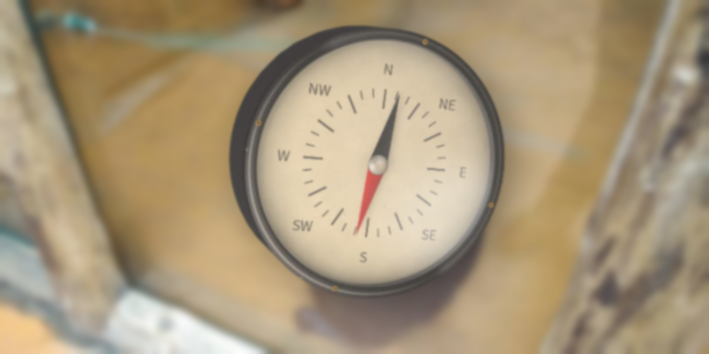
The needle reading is value=190 unit=°
